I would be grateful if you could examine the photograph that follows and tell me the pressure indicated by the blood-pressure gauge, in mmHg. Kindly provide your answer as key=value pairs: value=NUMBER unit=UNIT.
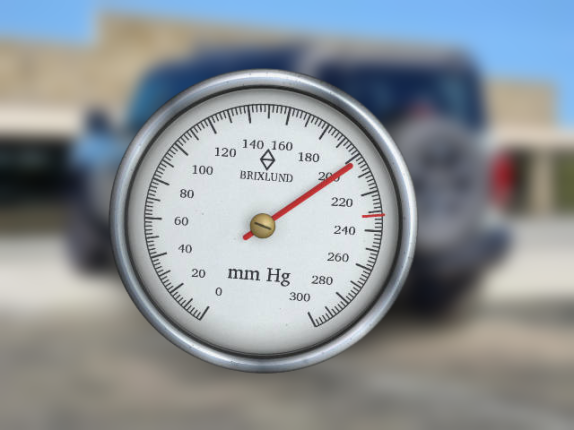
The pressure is value=202 unit=mmHg
